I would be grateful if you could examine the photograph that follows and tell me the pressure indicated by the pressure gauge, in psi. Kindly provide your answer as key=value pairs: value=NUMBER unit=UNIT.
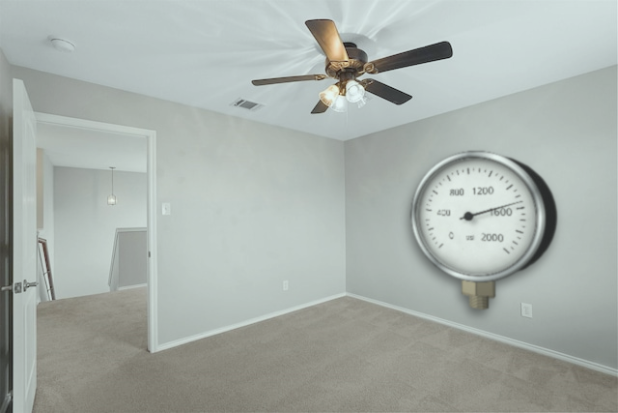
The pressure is value=1550 unit=psi
